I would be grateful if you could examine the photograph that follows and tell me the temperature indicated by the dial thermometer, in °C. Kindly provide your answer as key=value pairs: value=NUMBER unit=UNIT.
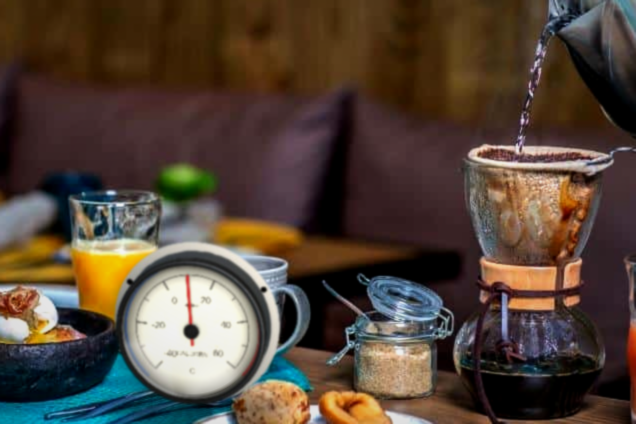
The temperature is value=10 unit=°C
